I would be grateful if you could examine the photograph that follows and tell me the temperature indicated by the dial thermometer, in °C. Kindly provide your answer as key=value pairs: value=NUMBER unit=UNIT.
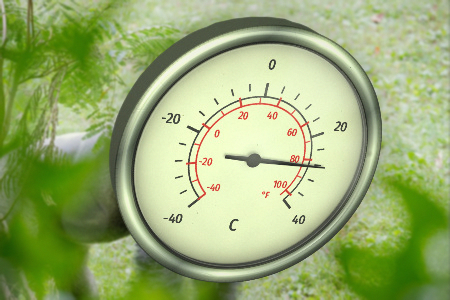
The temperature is value=28 unit=°C
